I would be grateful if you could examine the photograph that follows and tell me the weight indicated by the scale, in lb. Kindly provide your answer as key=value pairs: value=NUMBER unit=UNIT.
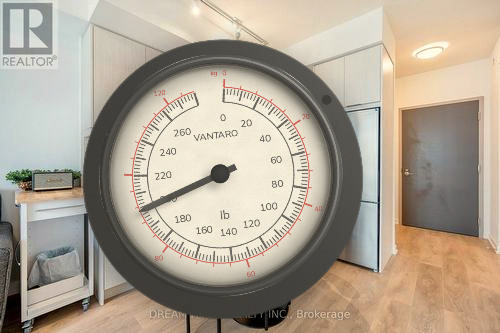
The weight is value=200 unit=lb
